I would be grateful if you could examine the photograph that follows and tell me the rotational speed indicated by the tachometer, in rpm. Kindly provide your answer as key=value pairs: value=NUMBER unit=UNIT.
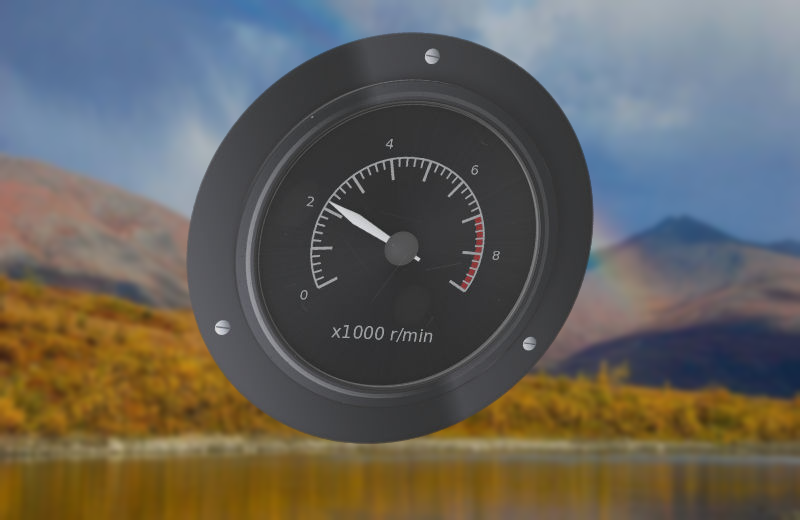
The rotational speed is value=2200 unit=rpm
